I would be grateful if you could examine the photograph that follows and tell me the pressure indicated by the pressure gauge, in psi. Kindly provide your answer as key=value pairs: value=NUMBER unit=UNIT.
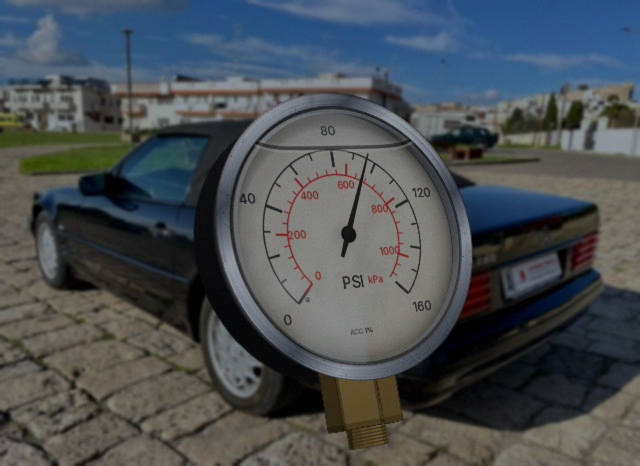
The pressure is value=95 unit=psi
